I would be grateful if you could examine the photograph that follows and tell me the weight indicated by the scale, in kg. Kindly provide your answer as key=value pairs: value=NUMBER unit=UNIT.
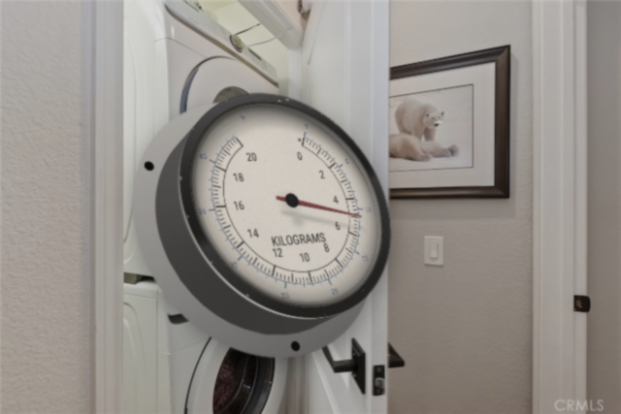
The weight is value=5 unit=kg
